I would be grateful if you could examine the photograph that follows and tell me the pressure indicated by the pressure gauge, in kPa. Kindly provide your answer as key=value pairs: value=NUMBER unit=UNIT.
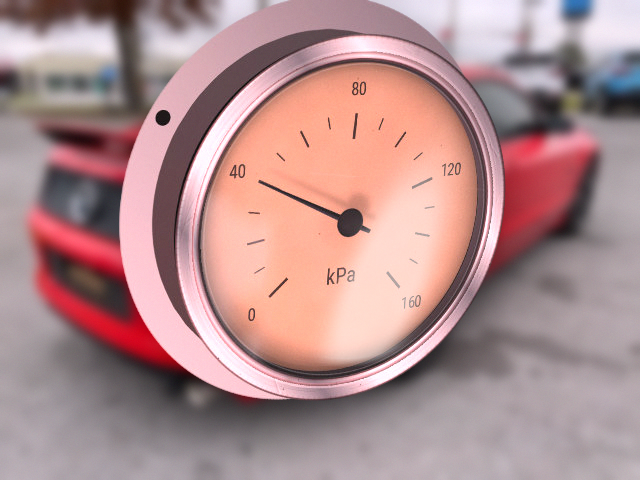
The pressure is value=40 unit=kPa
